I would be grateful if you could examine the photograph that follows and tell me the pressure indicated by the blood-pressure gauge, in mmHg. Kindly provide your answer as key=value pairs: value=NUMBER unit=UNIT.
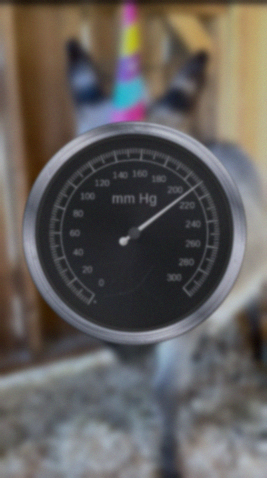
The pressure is value=210 unit=mmHg
